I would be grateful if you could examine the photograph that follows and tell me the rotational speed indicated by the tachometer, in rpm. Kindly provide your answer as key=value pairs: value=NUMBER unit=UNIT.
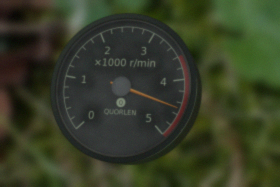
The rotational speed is value=4500 unit=rpm
